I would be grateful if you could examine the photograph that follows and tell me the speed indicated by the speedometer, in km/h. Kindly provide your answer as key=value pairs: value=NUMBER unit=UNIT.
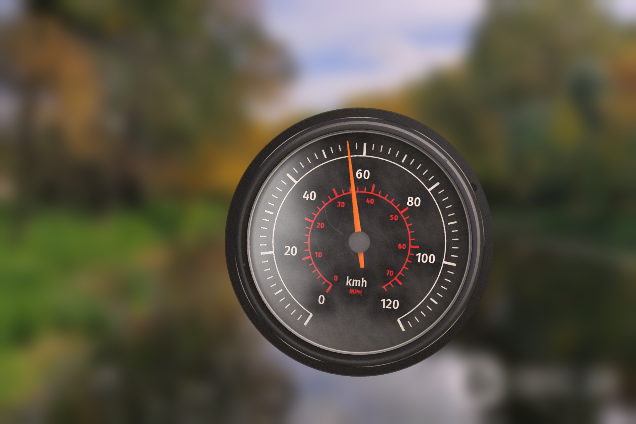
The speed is value=56 unit=km/h
